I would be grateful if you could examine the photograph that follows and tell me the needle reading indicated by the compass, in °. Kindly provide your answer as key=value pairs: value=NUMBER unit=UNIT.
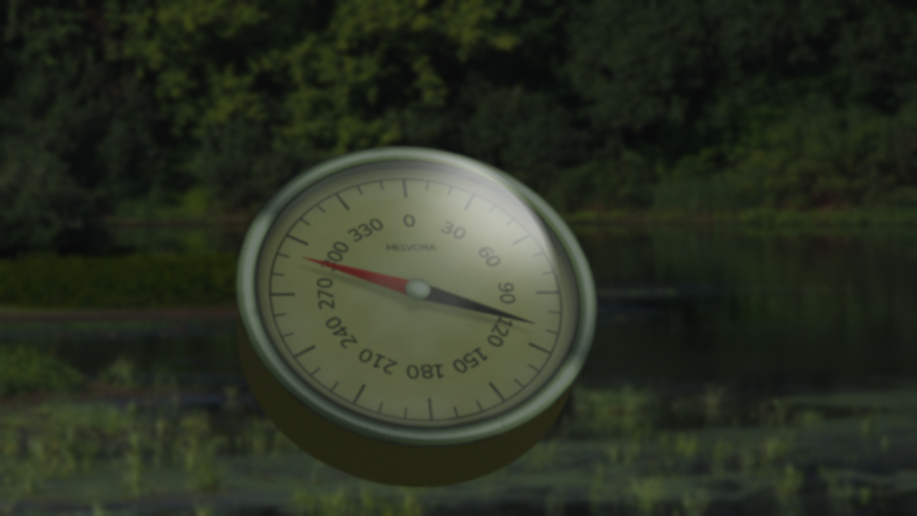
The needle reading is value=290 unit=°
